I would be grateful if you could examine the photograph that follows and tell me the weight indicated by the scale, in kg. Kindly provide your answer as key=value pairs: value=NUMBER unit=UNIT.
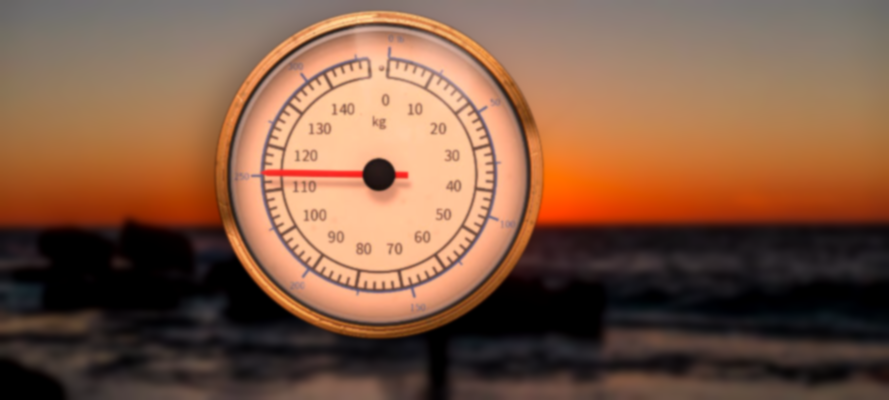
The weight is value=114 unit=kg
